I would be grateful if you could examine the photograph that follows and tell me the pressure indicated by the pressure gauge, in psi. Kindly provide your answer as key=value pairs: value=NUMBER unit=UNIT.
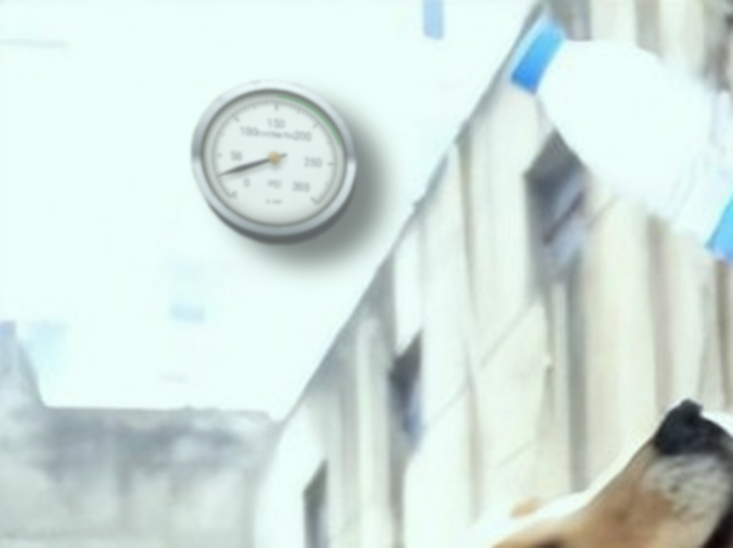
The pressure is value=25 unit=psi
